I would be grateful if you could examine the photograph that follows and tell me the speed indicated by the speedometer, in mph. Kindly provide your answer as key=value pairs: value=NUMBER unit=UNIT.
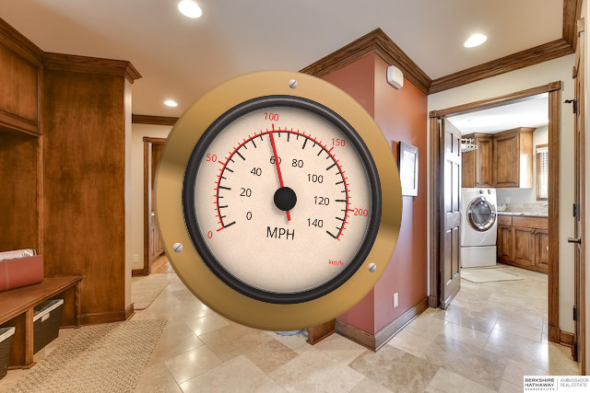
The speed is value=60 unit=mph
